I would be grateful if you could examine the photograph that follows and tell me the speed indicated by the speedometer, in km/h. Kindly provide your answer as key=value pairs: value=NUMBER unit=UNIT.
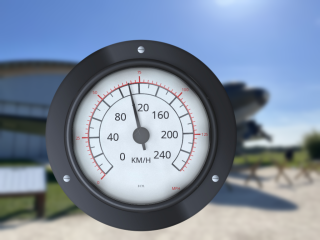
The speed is value=110 unit=km/h
